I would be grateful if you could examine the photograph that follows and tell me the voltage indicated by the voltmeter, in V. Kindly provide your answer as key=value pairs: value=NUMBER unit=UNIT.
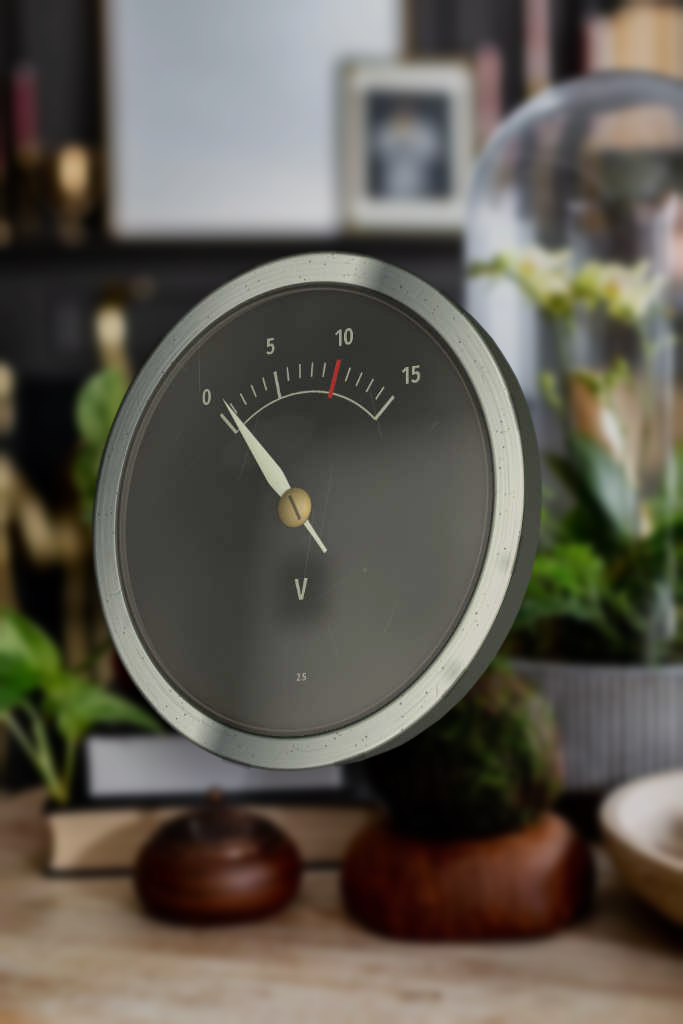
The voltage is value=1 unit=V
